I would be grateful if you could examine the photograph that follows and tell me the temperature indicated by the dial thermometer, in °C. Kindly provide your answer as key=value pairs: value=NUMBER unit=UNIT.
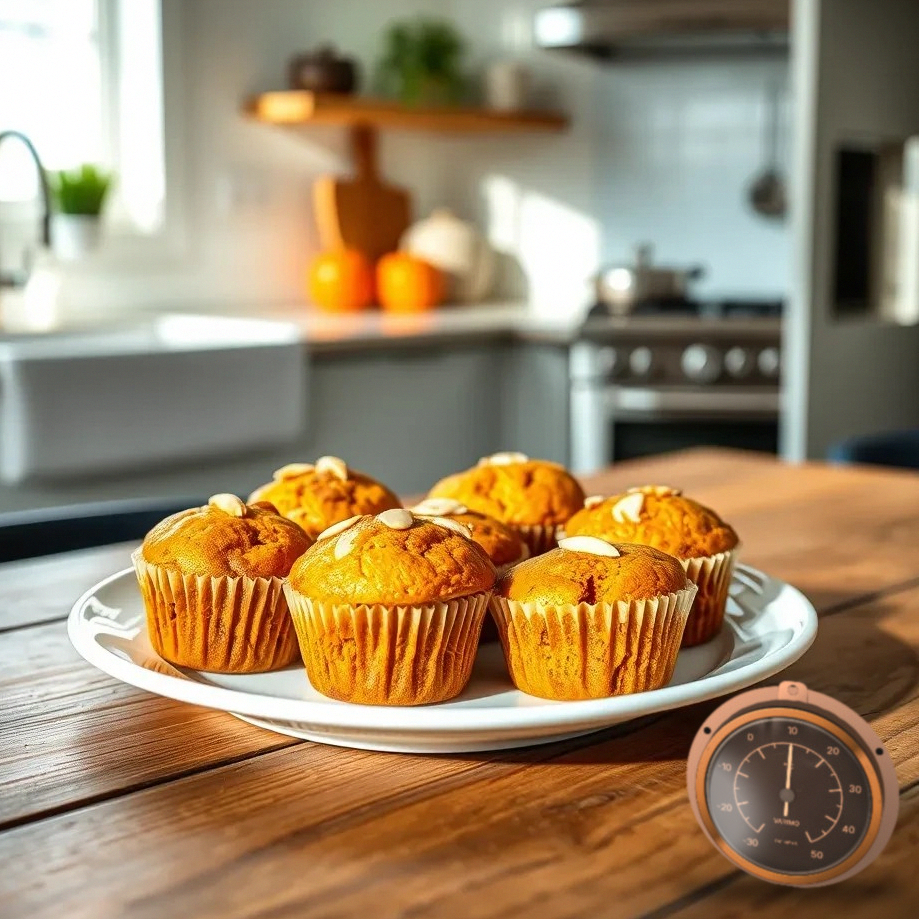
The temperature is value=10 unit=°C
